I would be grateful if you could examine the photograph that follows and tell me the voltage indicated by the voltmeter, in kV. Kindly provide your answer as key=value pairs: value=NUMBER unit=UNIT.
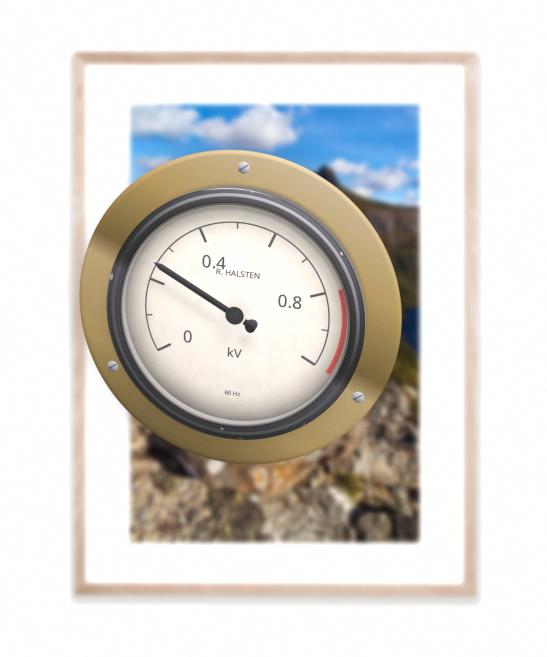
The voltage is value=0.25 unit=kV
